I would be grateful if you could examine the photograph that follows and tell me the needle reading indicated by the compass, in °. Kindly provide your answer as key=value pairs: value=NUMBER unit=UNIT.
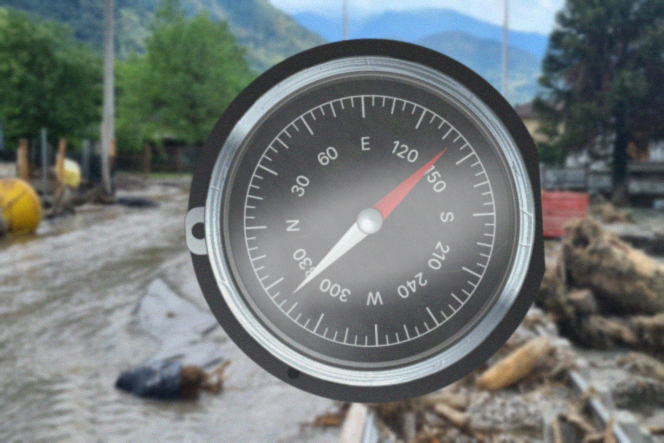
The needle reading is value=140 unit=°
